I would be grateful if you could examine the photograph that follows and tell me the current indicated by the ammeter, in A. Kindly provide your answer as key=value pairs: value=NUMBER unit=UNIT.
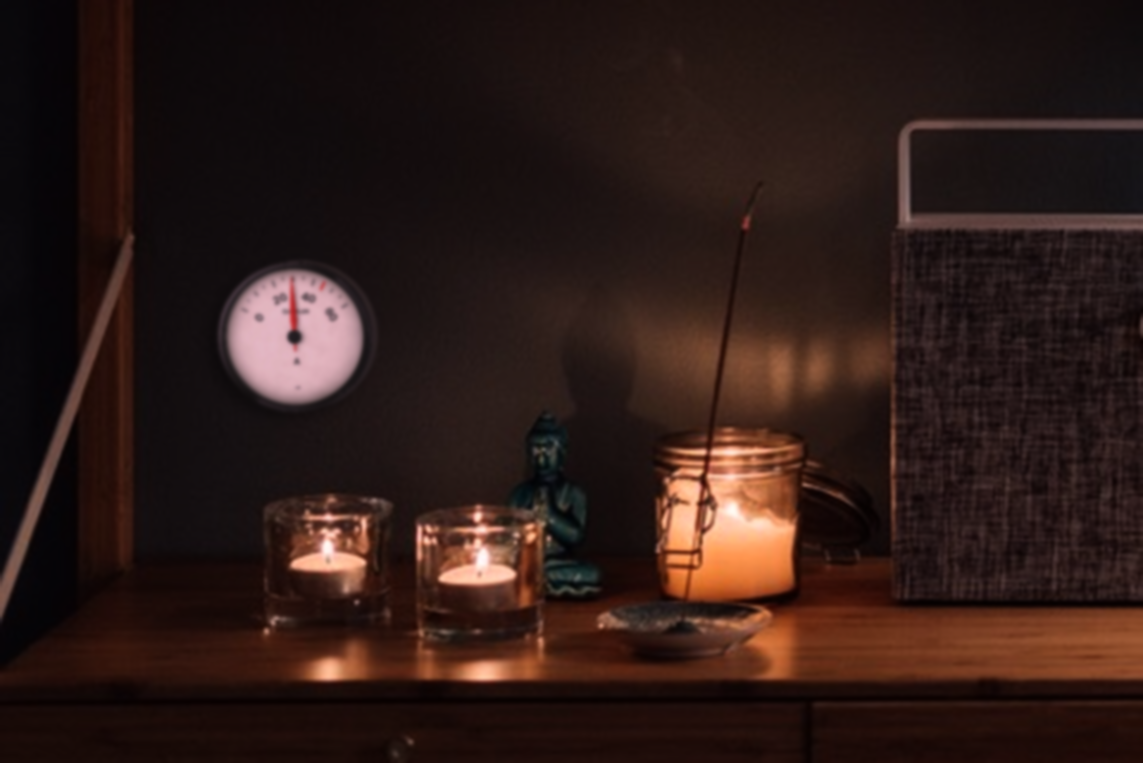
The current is value=30 unit=A
